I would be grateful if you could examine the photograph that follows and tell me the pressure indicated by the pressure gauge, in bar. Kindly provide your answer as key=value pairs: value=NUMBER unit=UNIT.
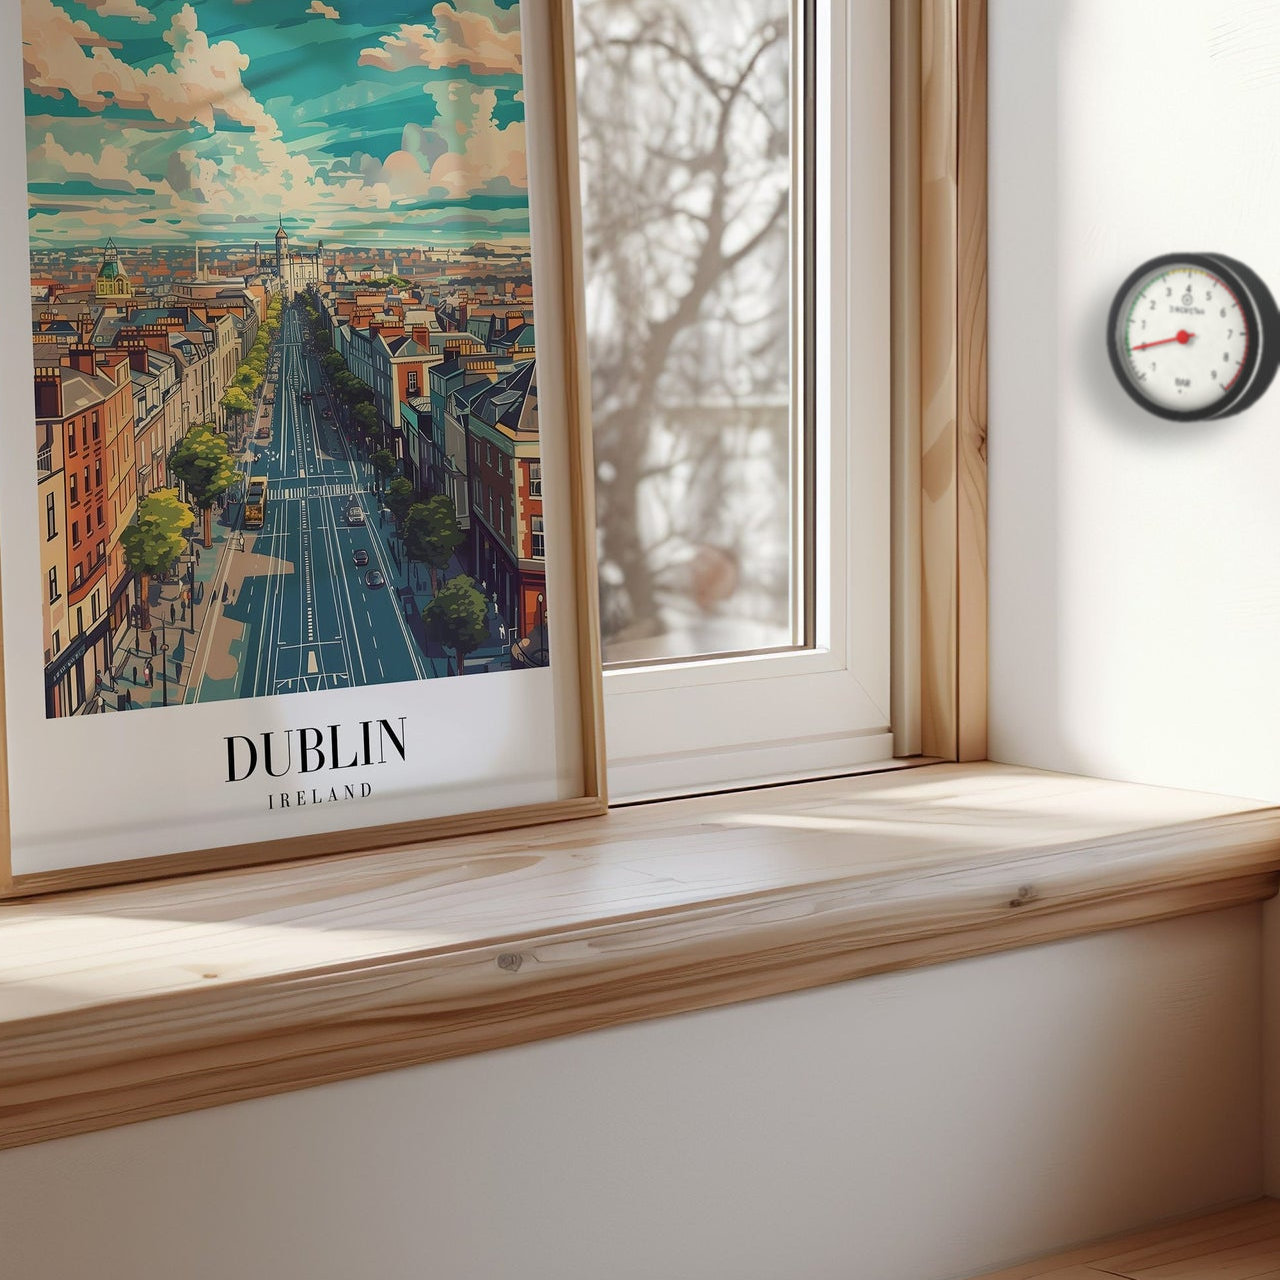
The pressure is value=0 unit=bar
